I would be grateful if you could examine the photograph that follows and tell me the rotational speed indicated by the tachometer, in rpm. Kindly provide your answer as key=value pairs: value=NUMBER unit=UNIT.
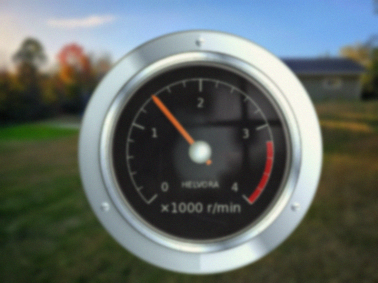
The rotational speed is value=1400 unit=rpm
